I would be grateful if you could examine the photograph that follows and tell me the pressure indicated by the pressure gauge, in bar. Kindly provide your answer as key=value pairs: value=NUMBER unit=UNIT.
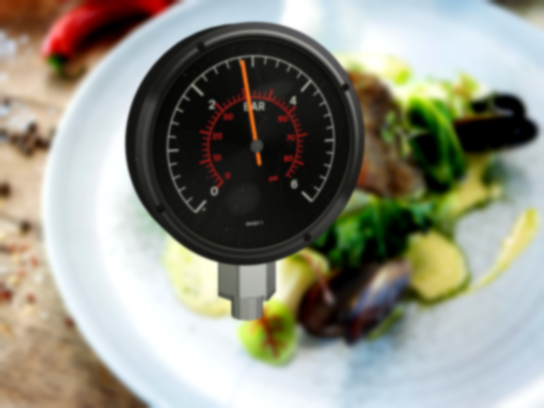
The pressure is value=2.8 unit=bar
